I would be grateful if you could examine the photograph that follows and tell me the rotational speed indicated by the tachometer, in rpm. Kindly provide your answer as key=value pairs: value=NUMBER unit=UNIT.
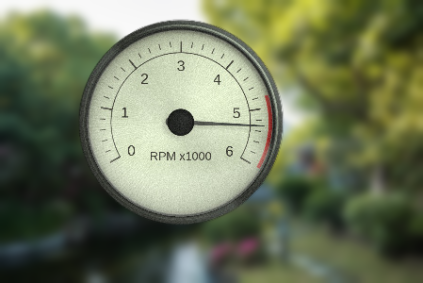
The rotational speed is value=5300 unit=rpm
